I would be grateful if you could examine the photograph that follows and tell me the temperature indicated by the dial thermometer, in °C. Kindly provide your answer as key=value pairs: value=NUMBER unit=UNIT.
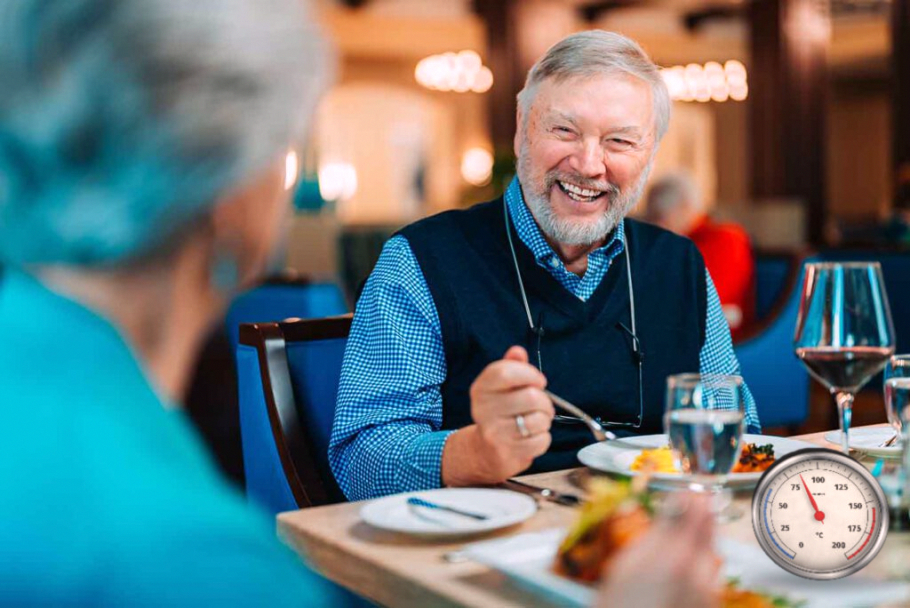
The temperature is value=85 unit=°C
